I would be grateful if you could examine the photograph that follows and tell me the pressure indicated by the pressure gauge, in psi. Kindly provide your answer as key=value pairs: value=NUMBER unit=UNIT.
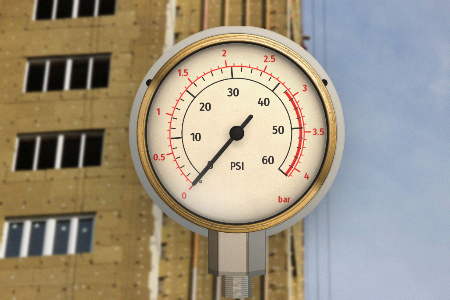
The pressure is value=0 unit=psi
